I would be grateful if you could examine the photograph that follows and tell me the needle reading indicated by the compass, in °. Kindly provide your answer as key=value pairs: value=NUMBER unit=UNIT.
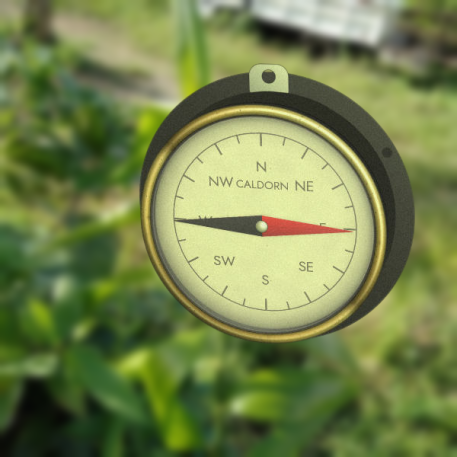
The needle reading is value=90 unit=°
